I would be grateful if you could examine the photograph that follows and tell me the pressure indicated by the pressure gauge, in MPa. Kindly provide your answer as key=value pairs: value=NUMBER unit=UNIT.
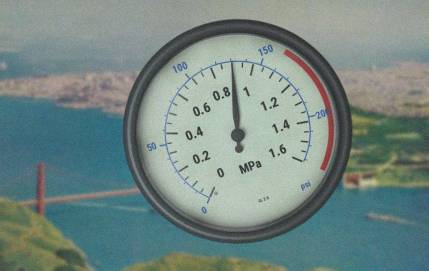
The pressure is value=0.9 unit=MPa
